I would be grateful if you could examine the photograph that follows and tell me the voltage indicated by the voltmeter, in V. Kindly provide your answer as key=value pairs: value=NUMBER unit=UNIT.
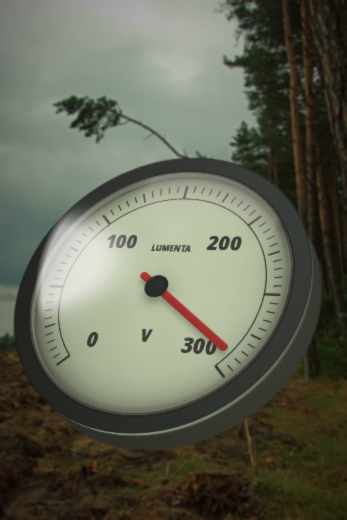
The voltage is value=290 unit=V
